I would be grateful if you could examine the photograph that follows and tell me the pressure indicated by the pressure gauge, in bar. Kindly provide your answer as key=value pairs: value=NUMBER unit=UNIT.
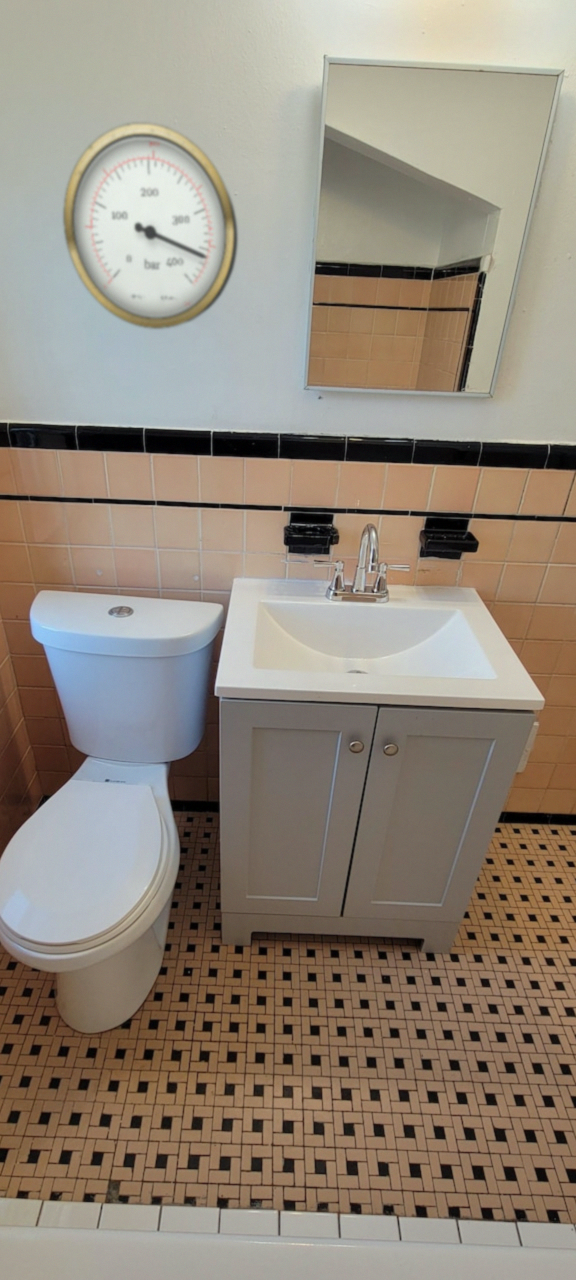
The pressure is value=360 unit=bar
